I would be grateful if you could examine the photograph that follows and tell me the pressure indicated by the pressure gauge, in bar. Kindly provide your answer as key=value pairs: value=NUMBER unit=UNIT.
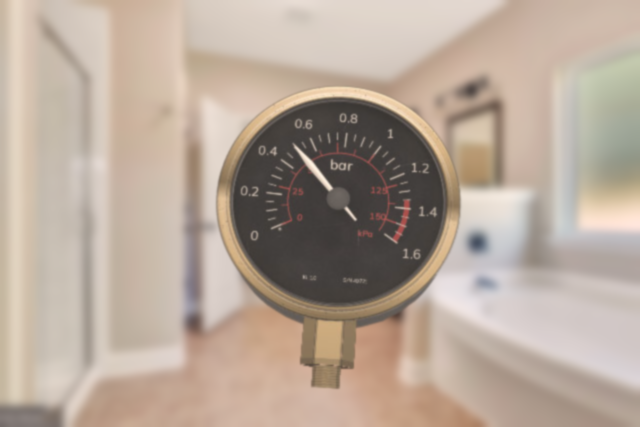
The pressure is value=0.5 unit=bar
